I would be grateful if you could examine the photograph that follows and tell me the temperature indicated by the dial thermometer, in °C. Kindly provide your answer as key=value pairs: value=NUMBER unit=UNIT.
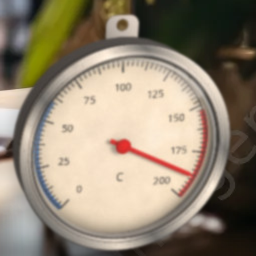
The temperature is value=187.5 unit=°C
